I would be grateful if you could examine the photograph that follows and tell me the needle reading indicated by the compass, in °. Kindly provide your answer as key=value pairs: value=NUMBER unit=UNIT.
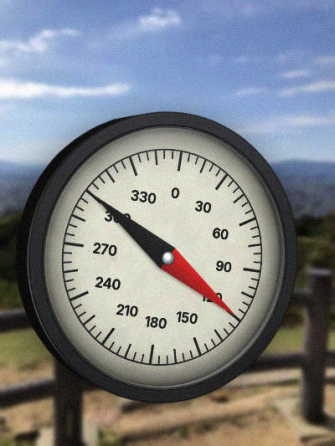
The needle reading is value=120 unit=°
